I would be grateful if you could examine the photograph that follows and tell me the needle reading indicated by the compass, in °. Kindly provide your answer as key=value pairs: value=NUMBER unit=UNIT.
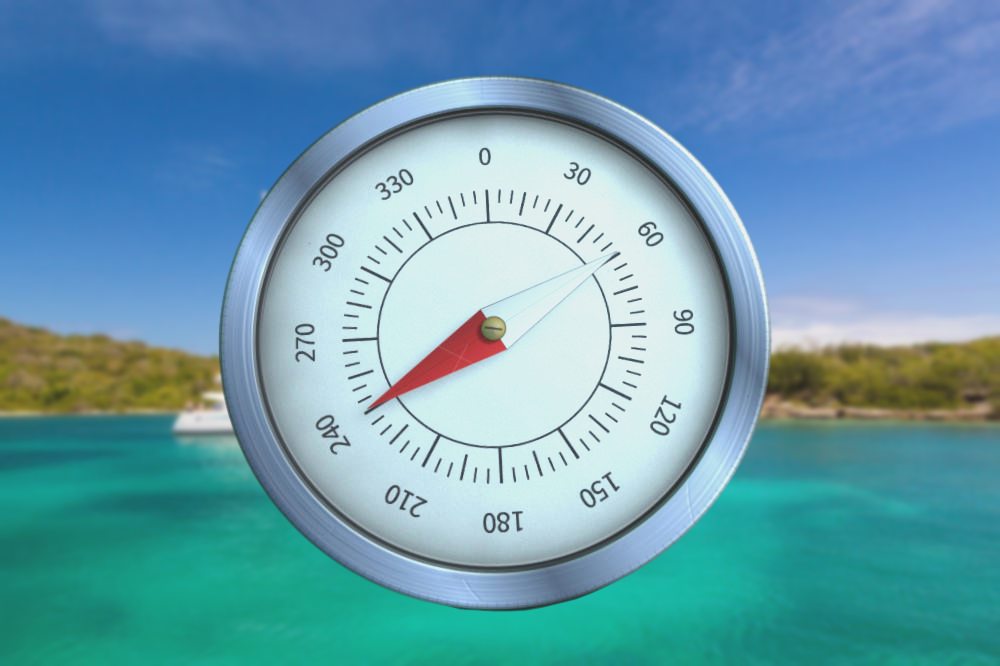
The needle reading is value=240 unit=°
